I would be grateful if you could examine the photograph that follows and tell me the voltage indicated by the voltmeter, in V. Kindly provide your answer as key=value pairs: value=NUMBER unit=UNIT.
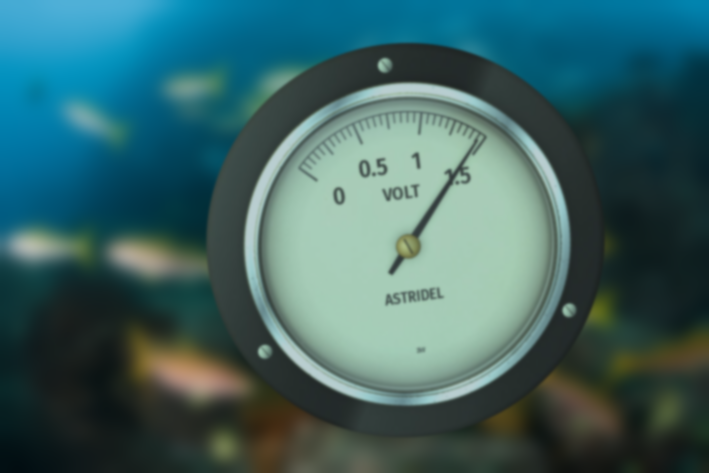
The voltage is value=1.45 unit=V
